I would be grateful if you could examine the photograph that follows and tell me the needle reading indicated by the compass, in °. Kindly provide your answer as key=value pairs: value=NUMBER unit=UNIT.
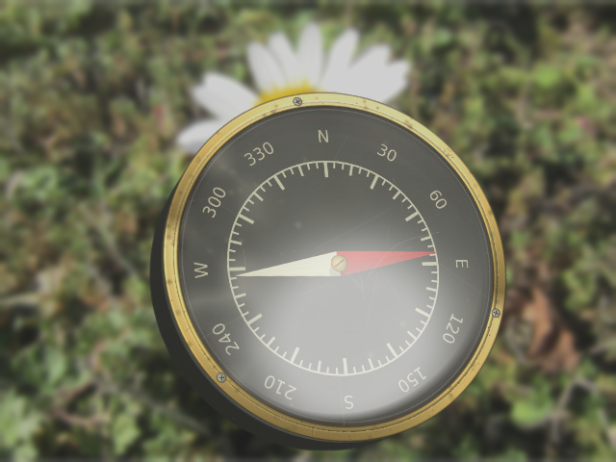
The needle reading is value=85 unit=°
